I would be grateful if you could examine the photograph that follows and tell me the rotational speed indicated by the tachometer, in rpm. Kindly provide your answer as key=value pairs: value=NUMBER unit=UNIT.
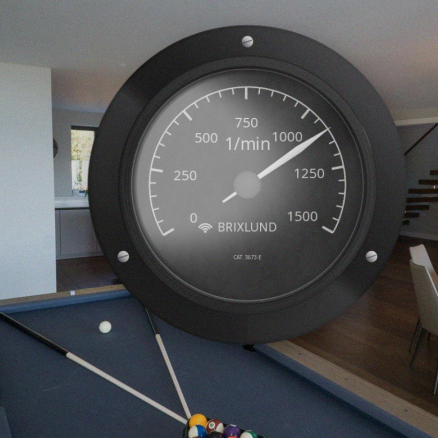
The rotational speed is value=1100 unit=rpm
